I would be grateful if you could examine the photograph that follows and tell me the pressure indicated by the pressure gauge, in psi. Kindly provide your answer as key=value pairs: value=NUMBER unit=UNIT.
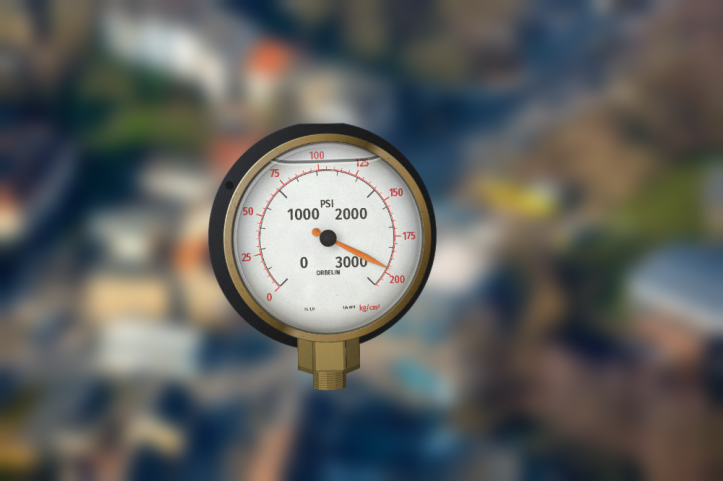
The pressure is value=2800 unit=psi
